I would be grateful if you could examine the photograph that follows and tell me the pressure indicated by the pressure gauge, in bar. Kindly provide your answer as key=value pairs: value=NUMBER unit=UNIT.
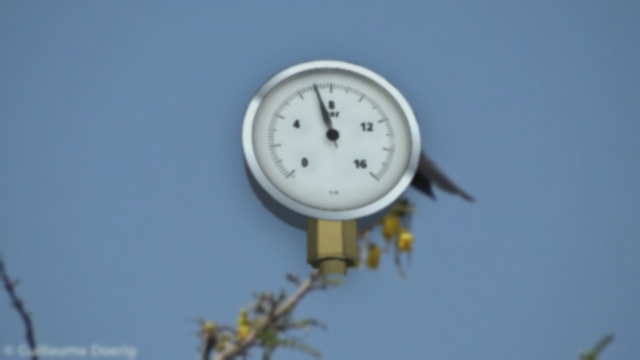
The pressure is value=7 unit=bar
